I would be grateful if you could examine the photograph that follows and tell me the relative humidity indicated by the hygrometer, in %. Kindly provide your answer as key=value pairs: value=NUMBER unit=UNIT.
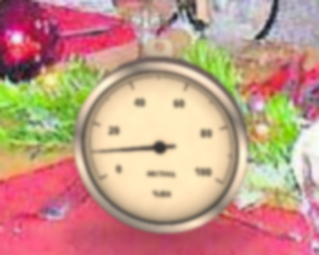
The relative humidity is value=10 unit=%
